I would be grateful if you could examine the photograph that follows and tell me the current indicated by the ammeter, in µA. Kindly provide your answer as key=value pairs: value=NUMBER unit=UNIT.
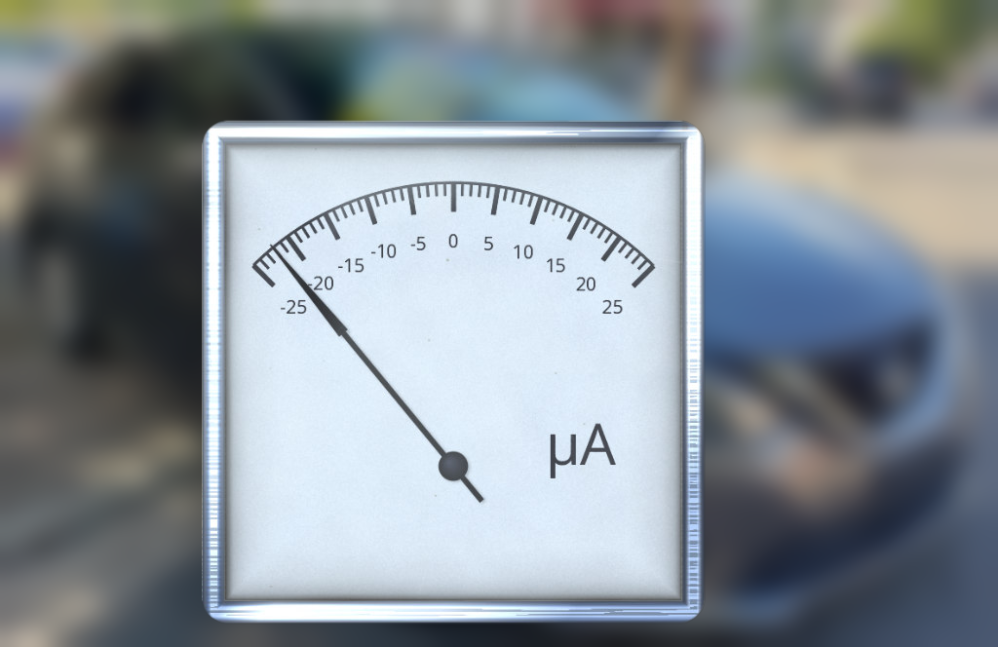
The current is value=-22 unit=µA
